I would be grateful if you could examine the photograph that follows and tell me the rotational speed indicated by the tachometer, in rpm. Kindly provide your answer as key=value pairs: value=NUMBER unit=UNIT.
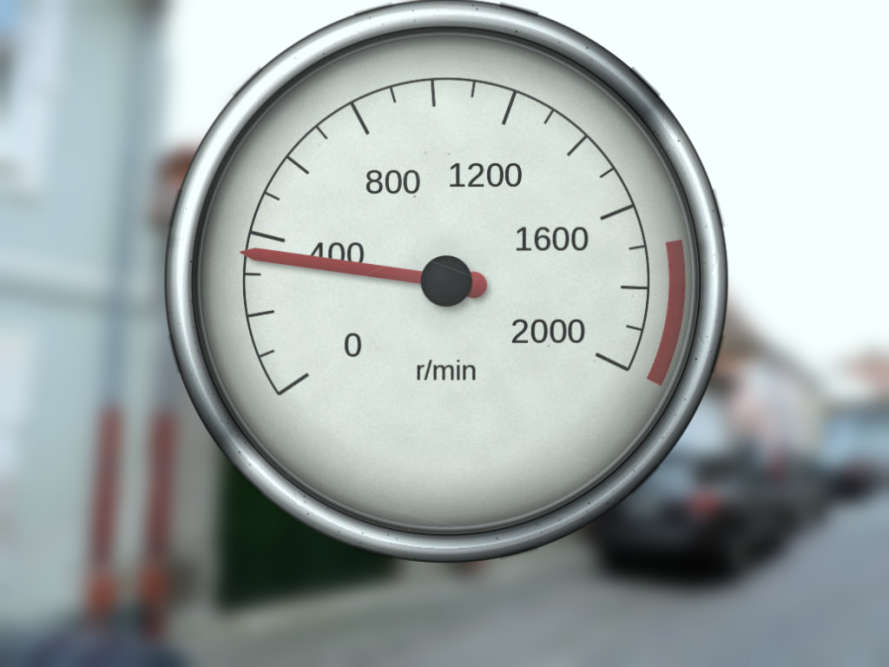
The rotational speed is value=350 unit=rpm
